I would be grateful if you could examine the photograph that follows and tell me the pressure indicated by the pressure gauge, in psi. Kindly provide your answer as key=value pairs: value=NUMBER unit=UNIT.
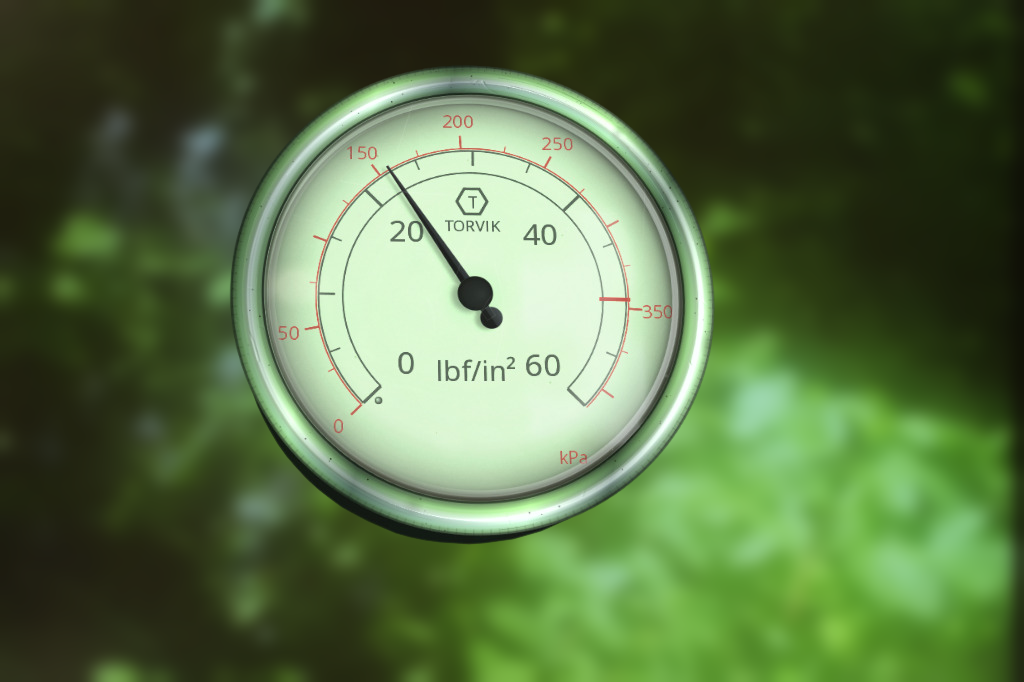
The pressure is value=22.5 unit=psi
